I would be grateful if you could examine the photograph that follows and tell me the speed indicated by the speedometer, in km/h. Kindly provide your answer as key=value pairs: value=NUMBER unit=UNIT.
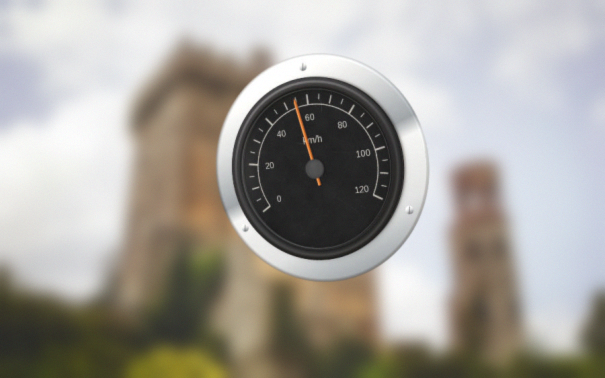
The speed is value=55 unit=km/h
